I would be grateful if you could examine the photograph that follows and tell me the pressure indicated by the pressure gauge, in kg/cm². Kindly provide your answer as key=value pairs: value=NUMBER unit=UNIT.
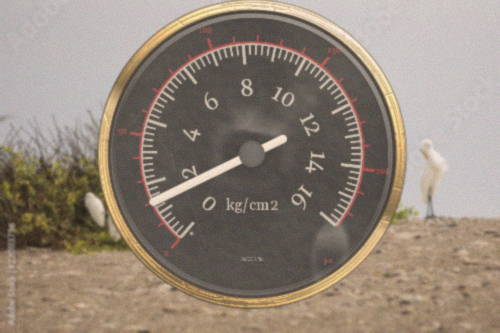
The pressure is value=1.4 unit=kg/cm²
